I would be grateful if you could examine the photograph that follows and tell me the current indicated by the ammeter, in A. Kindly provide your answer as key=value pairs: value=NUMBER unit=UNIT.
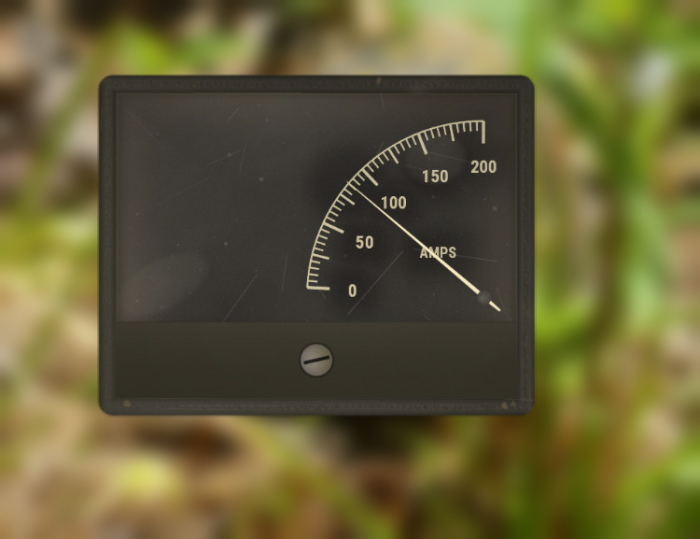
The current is value=85 unit=A
